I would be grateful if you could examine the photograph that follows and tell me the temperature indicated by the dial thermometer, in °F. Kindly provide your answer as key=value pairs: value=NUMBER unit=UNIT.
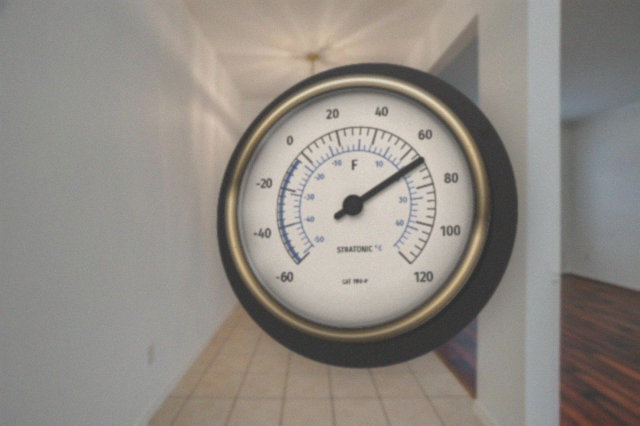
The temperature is value=68 unit=°F
